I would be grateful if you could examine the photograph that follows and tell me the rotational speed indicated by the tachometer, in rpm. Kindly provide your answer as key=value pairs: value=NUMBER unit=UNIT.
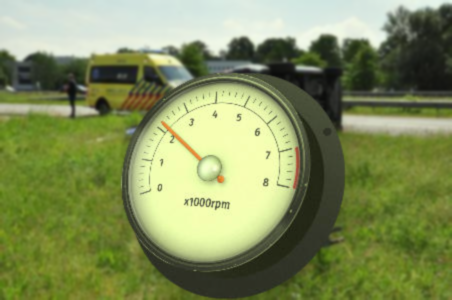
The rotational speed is value=2200 unit=rpm
